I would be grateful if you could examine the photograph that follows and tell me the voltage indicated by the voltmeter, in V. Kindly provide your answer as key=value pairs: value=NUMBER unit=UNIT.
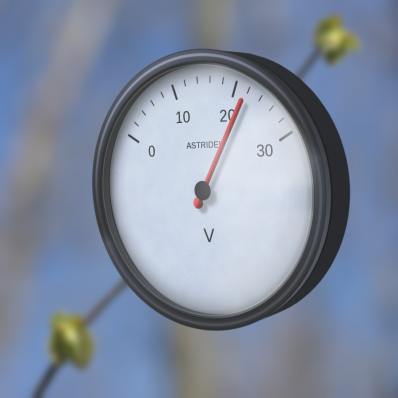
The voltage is value=22 unit=V
